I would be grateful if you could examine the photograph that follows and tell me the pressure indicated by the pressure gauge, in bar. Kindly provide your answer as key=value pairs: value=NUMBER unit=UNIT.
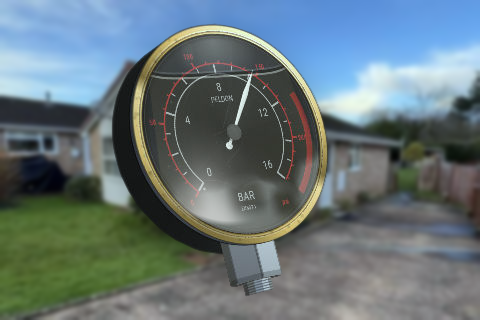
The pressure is value=10 unit=bar
